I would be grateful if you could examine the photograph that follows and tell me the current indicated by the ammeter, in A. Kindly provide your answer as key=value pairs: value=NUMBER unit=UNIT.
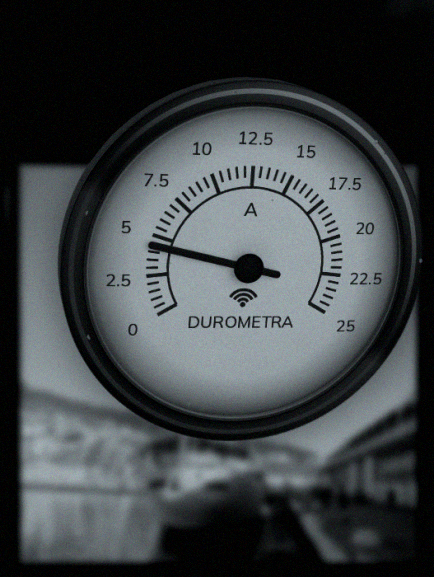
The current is value=4.5 unit=A
